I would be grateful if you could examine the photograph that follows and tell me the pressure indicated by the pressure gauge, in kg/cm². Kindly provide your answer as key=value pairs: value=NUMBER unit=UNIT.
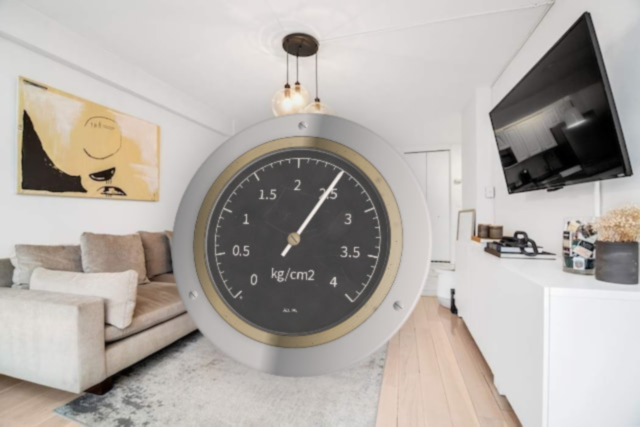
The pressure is value=2.5 unit=kg/cm²
